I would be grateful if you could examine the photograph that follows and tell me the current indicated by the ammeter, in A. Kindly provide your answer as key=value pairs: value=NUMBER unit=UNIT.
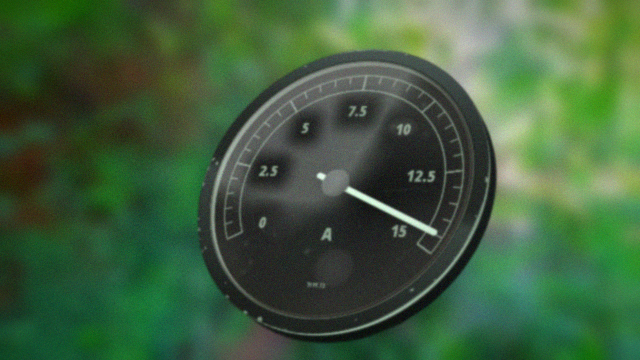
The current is value=14.5 unit=A
